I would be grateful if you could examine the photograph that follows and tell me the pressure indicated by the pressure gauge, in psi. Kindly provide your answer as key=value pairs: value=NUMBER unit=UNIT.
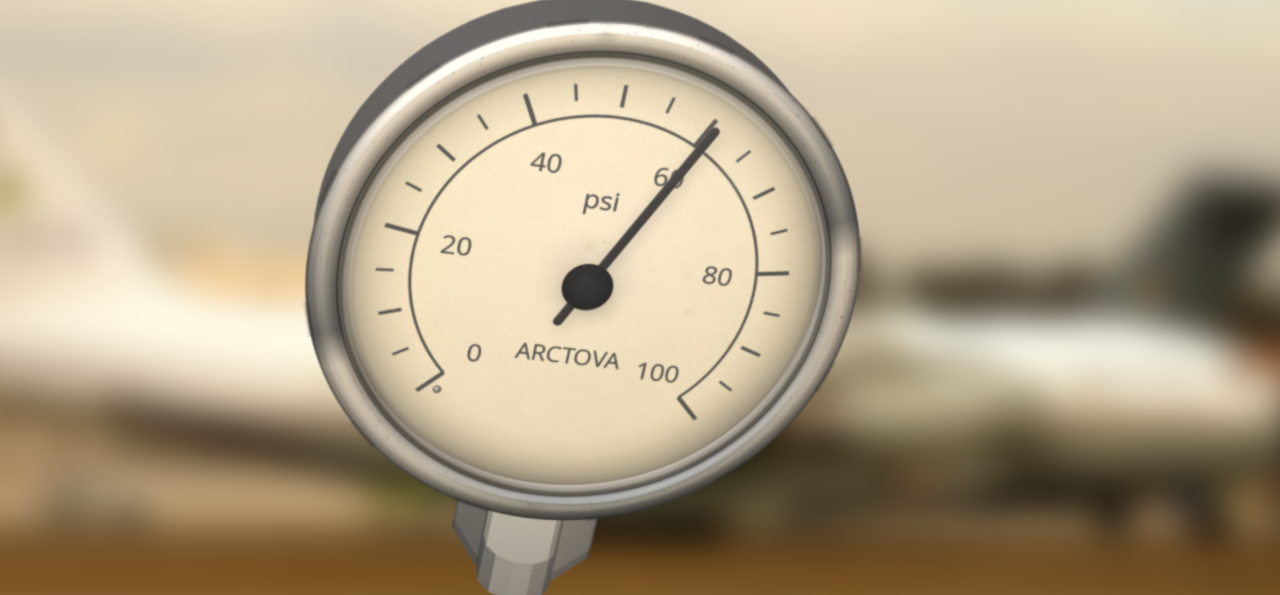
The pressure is value=60 unit=psi
